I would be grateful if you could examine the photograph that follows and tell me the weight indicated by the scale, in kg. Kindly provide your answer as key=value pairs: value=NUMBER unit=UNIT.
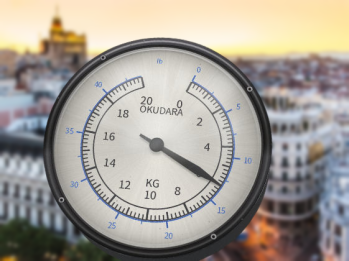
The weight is value=6 unit=kg
